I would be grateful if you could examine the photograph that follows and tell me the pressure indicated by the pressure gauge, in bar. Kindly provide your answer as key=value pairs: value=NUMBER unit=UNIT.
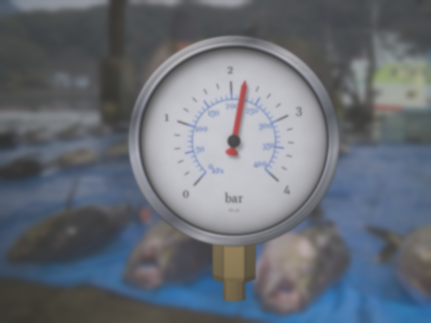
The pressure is value=2.2 unit=bar
